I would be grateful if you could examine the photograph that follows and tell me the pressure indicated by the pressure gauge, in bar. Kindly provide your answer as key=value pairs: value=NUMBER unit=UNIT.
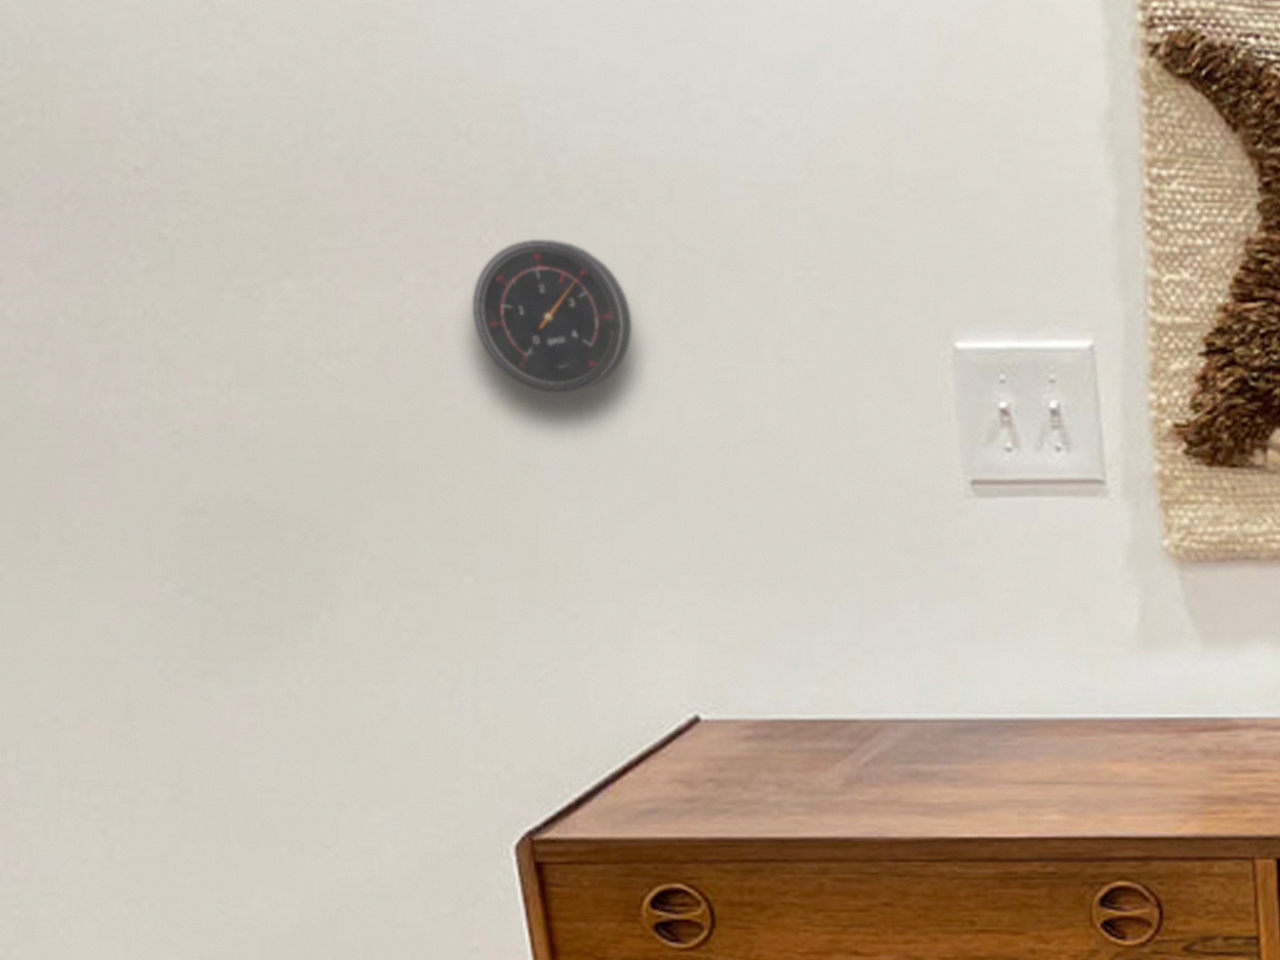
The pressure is value=2.75 unit=bar
